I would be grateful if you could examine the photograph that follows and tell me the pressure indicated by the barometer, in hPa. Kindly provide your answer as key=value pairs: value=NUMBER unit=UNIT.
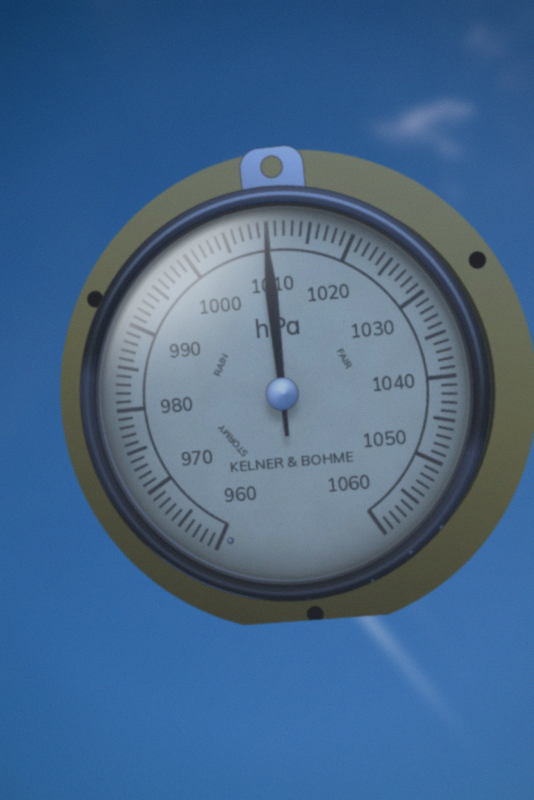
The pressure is value=1010 unit=hPa
